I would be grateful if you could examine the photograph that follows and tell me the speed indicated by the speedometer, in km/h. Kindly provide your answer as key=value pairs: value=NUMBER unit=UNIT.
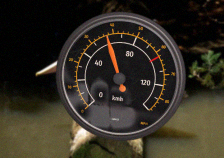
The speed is value=60 unit=km/h
